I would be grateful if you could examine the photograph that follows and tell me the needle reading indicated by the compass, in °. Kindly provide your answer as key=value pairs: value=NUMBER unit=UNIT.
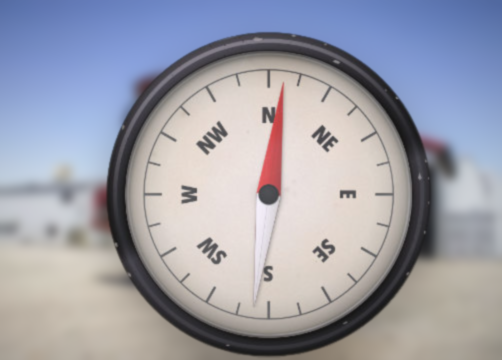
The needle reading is value=7.5 unit=°
